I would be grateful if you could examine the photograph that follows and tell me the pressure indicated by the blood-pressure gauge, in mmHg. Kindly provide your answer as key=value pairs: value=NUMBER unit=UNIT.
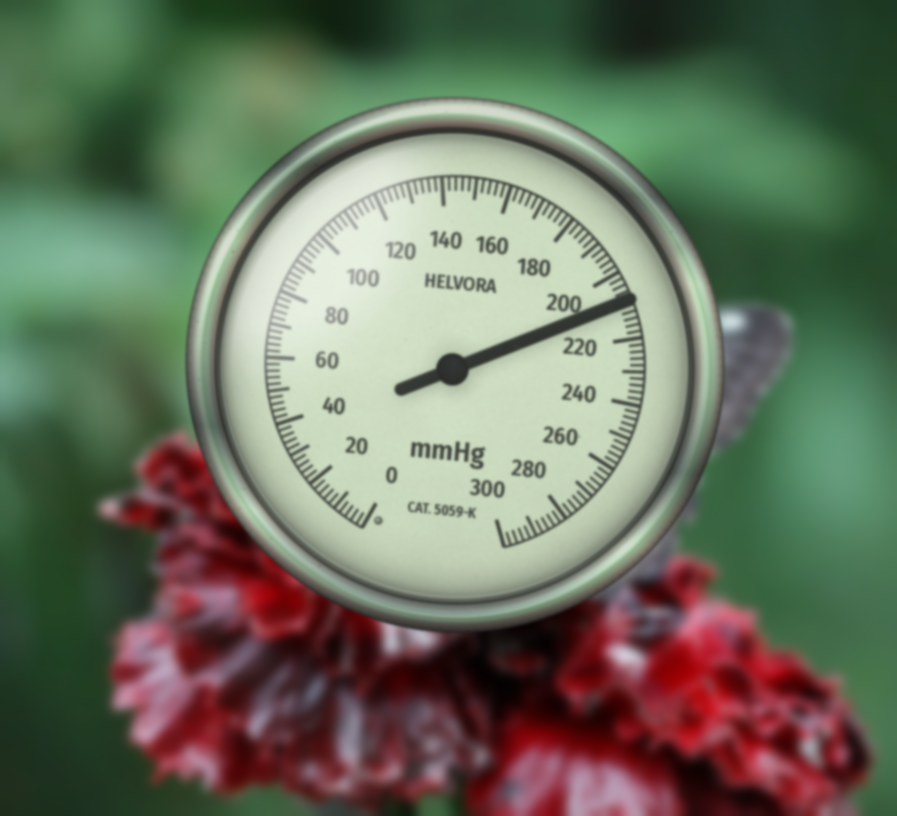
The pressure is value=208 unit=mmHg
